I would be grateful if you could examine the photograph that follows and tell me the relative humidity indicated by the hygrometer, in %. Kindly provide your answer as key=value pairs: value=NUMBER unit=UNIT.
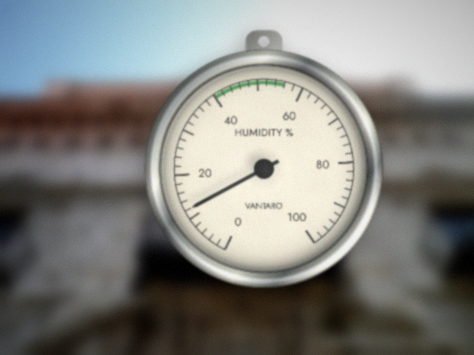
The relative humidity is value=12 unit=%
